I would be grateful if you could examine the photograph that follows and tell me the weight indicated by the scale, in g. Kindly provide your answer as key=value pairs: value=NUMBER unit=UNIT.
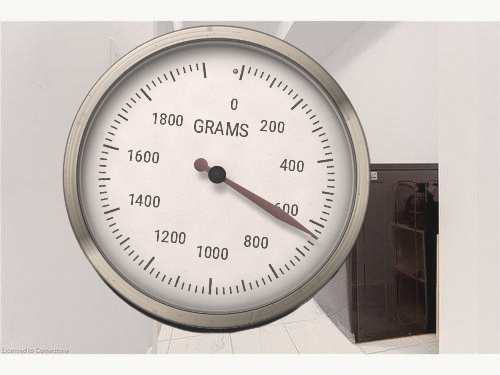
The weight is value=640 unit=g
